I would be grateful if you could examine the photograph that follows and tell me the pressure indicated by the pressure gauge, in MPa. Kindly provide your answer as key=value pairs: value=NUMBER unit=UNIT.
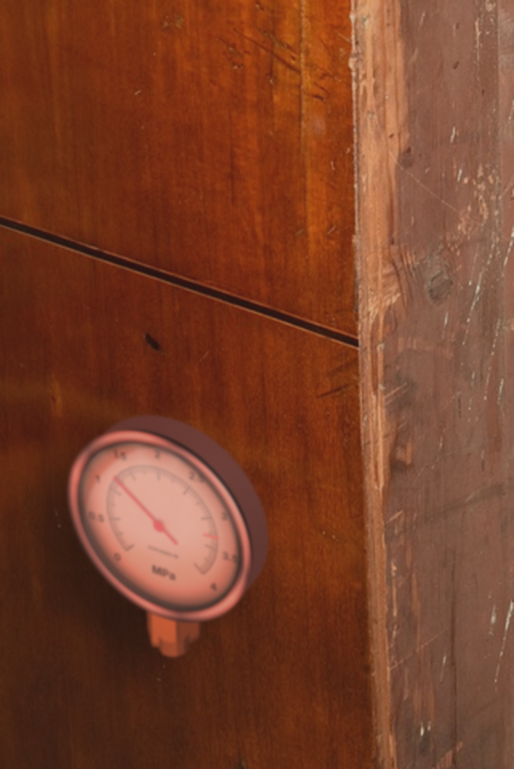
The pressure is value=1.25 unit=MPa
